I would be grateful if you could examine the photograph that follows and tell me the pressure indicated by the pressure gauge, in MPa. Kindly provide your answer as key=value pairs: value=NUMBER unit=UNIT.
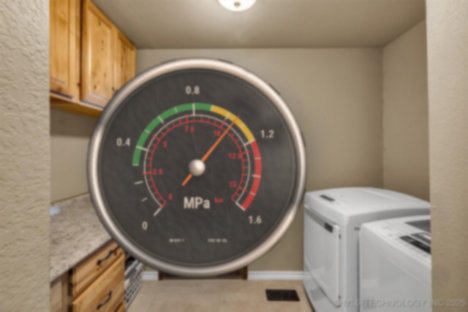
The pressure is value=1.05 unit=MPa
